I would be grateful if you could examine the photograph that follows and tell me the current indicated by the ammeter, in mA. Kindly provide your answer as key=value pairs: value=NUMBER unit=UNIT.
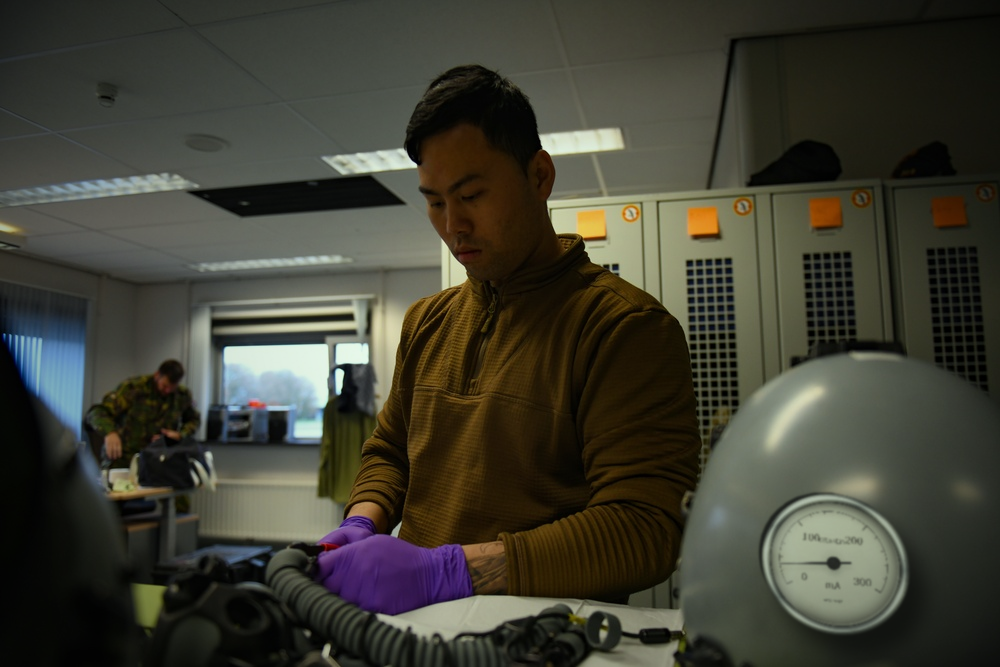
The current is value=30 unit=mA
